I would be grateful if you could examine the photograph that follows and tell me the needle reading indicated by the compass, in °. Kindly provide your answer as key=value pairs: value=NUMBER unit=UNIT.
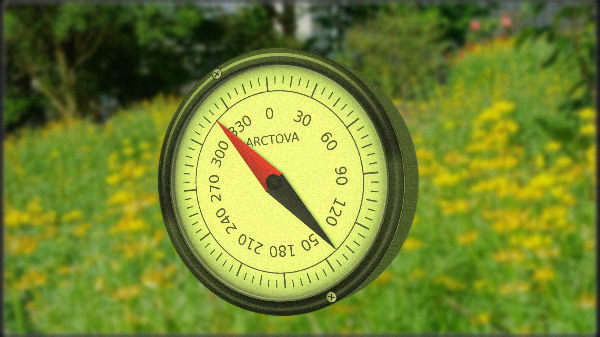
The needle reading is value=320 unit=°
